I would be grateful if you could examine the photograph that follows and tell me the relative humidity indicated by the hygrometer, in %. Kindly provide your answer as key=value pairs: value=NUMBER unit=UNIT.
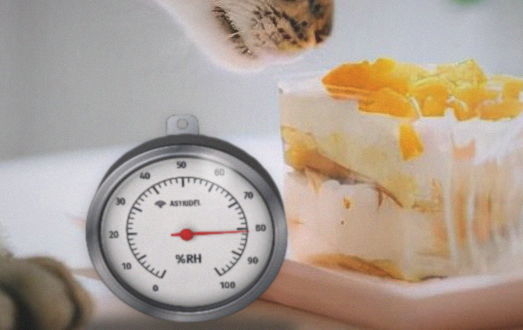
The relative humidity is value=80 unit=%
